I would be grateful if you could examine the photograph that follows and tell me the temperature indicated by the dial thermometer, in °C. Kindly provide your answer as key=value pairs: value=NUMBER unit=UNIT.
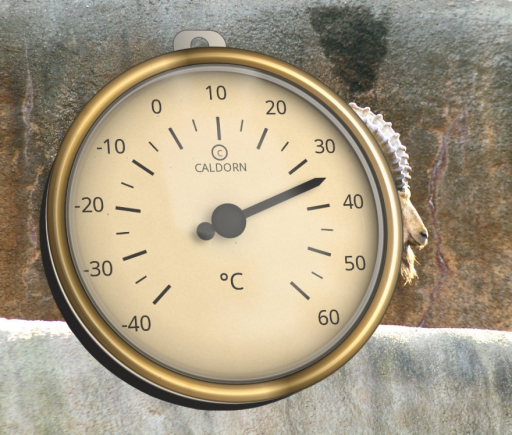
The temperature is value=35 unit=°C
